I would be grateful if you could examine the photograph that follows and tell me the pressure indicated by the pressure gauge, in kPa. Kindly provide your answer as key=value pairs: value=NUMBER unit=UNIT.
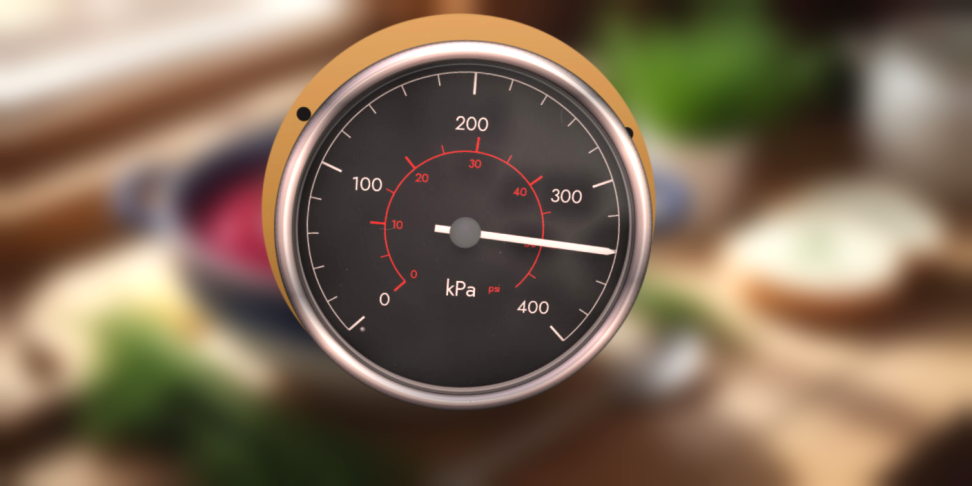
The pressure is value=340 unit=kPa
